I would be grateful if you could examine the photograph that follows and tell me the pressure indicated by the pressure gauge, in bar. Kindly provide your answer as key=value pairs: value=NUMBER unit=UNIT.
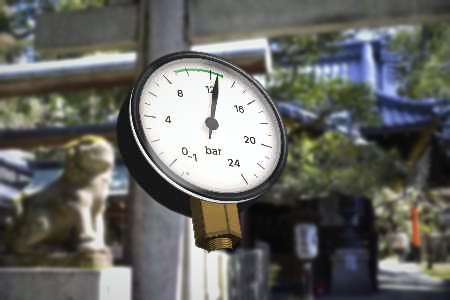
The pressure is value=12.5 unit=bar
